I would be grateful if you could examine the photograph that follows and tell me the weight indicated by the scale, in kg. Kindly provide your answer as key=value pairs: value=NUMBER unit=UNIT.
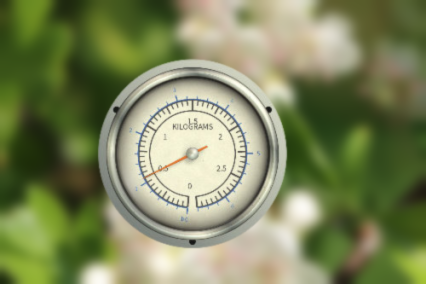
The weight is value=0.5 unit=kg
